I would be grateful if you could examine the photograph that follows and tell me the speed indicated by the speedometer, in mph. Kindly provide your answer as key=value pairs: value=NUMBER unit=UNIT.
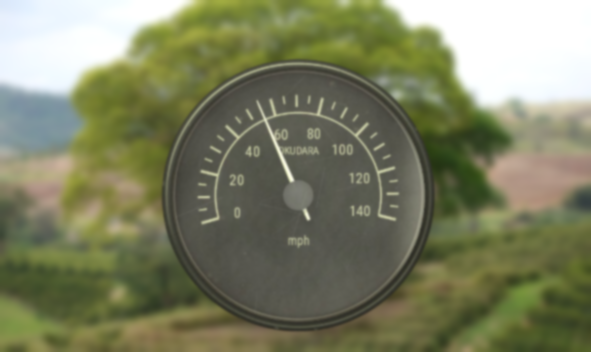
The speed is value=55 unit=mph
